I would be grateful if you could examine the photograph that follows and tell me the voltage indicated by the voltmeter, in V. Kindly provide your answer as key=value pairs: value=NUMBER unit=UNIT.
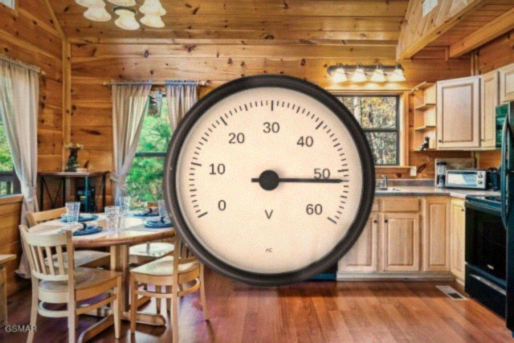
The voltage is value=52 unit=V
